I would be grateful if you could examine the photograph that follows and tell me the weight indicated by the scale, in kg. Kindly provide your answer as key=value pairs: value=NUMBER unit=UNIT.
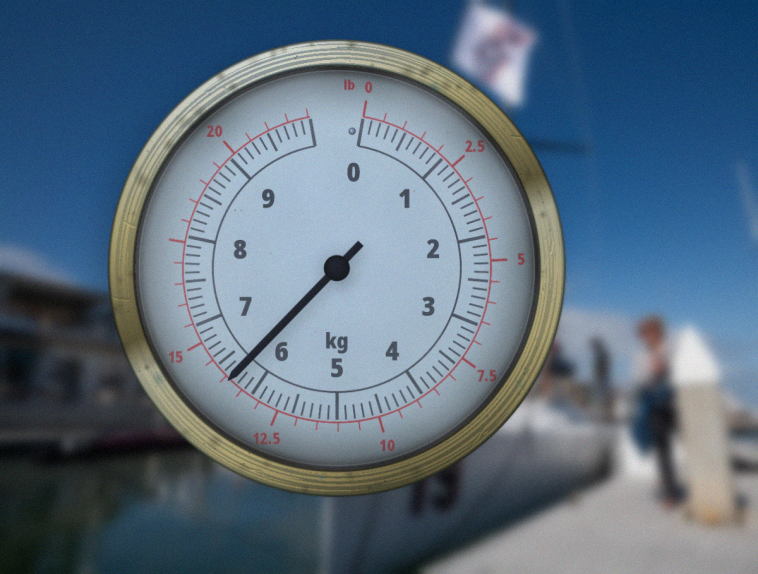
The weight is value=6.3 unit=kg
